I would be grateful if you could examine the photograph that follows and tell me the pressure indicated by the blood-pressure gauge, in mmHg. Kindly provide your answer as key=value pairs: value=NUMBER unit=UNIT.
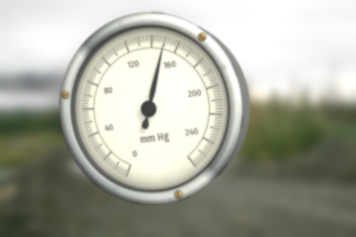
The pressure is value=150 unit=mmHg
